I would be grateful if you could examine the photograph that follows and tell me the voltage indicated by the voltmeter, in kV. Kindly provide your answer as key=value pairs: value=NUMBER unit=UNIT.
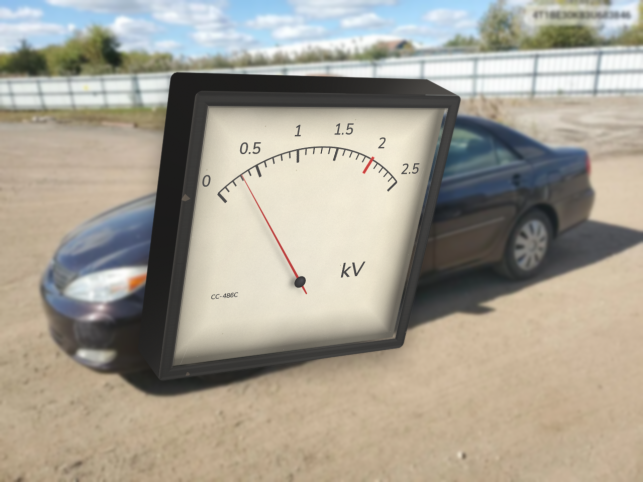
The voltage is value=0.3 unit=kV
